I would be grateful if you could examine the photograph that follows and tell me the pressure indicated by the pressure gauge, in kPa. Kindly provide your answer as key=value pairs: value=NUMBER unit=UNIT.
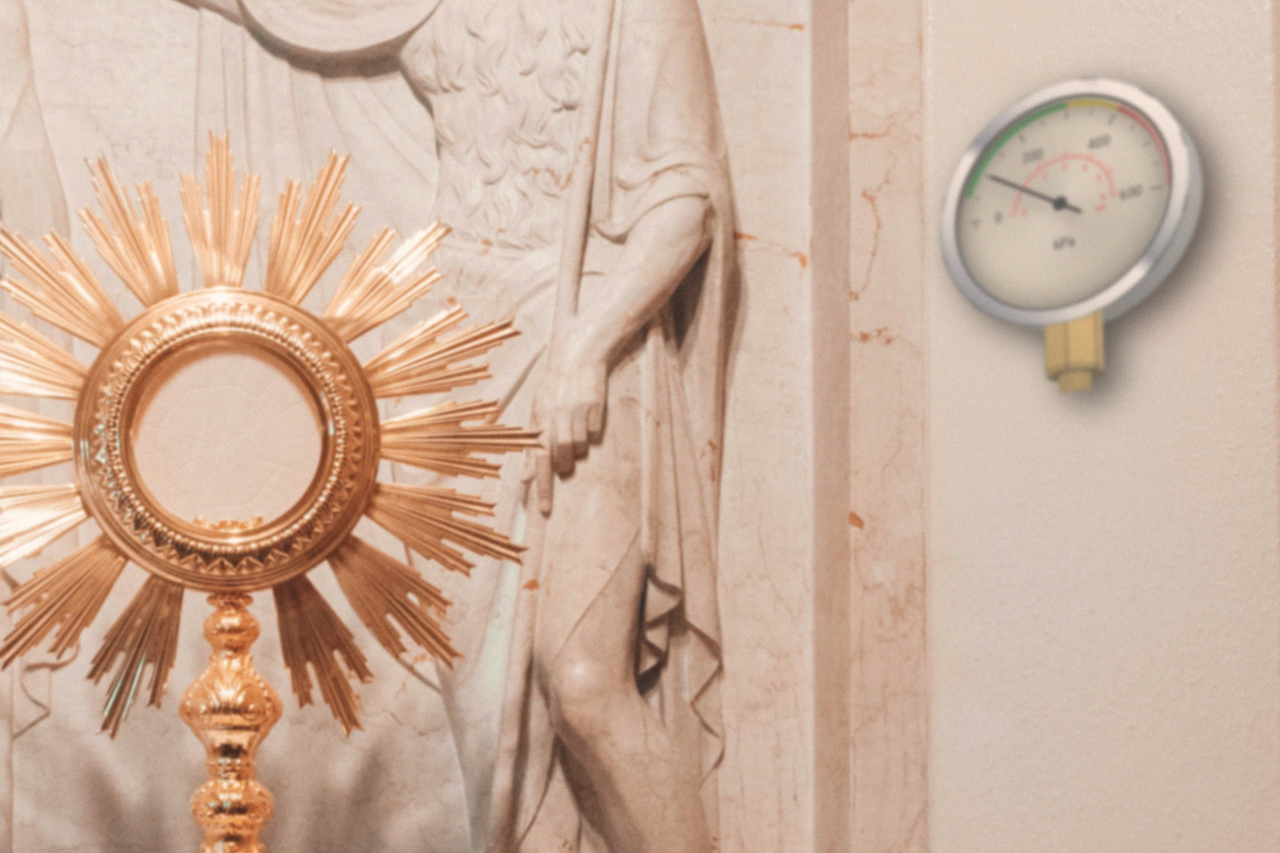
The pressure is value=100 unit=kPa
